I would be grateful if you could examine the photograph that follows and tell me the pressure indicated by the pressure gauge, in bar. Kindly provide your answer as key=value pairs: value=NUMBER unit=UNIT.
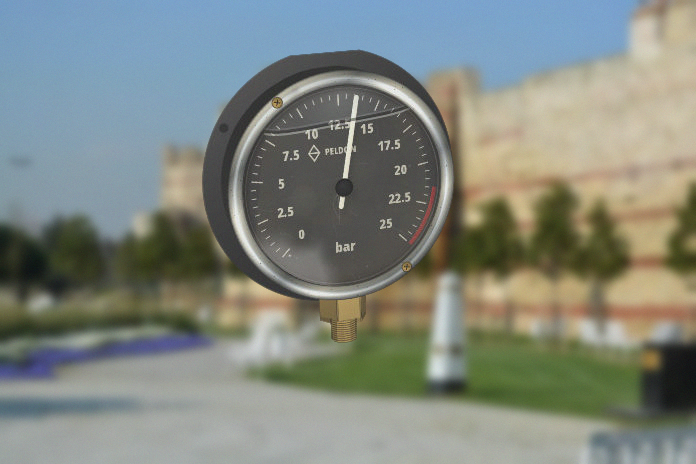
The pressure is value=13.5 unit=bar
